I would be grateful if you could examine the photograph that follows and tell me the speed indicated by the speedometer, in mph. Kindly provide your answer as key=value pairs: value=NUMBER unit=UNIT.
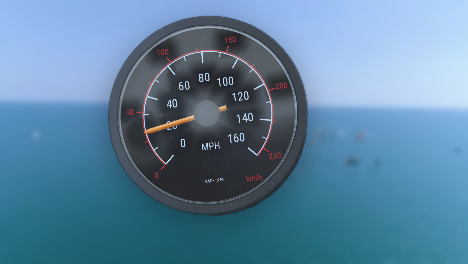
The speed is value=20 unit=mph
